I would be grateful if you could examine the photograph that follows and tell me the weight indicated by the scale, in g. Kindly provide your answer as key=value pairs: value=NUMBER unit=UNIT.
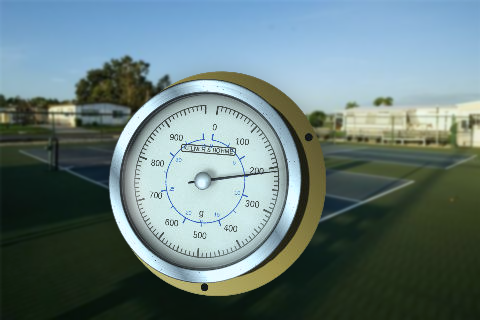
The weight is value=210 unit=g
